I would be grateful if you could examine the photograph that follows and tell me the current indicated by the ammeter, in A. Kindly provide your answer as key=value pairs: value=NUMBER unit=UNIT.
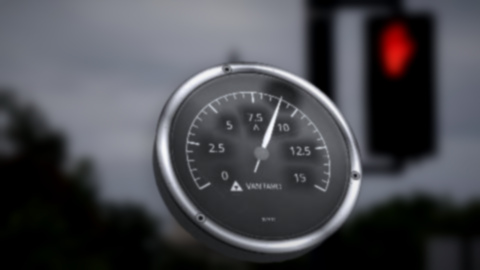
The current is value=9 unit=A
